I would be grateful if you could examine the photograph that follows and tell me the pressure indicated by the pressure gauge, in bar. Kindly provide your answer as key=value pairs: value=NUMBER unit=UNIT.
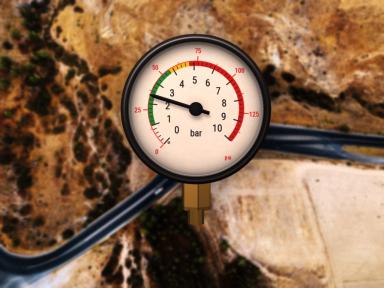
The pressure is value=2.4 unit=bar
